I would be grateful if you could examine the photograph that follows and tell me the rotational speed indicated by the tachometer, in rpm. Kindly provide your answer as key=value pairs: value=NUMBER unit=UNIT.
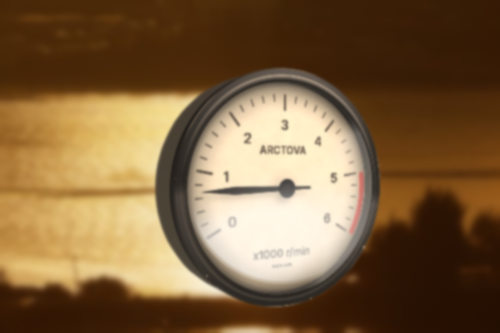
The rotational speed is value=700 unit=rpm
